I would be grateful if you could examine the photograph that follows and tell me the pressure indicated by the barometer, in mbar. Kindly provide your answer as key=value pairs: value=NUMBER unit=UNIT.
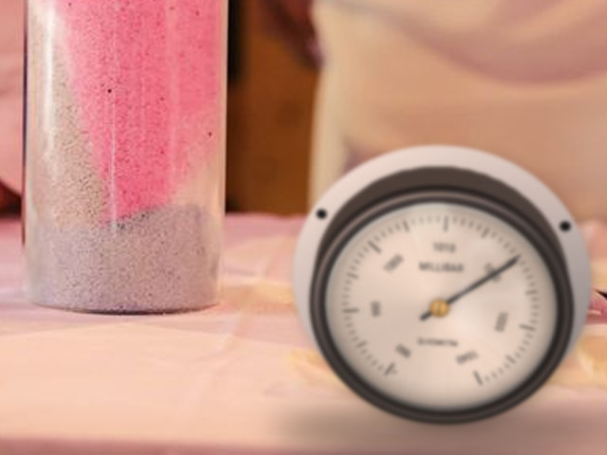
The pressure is value=1020 unit=mbar
